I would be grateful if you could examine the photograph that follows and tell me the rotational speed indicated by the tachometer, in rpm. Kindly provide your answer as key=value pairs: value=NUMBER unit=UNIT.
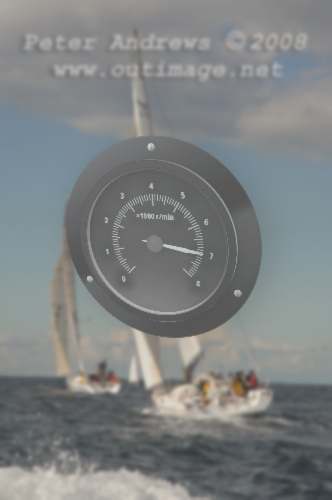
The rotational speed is value=7000 unit=rpm
